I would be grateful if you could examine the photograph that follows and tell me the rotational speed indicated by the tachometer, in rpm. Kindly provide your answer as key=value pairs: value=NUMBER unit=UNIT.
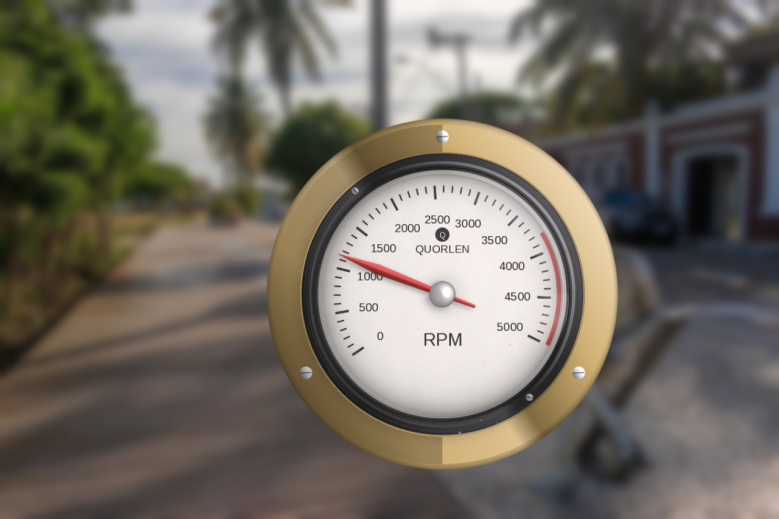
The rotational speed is value=1150 unit=rpm
